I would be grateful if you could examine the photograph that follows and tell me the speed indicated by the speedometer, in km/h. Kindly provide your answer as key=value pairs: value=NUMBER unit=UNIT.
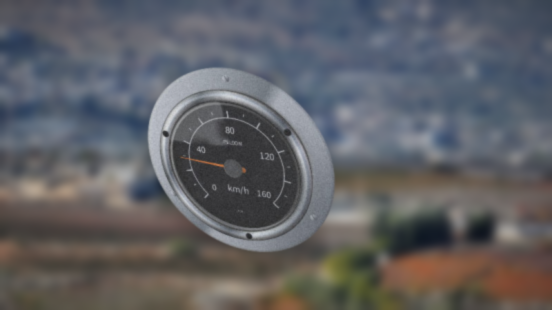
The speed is value=30 unit=km/h
